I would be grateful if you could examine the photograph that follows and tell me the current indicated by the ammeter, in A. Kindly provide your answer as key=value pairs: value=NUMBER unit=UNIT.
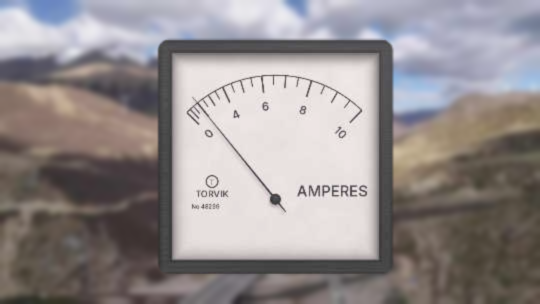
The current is value=2 unit=A
